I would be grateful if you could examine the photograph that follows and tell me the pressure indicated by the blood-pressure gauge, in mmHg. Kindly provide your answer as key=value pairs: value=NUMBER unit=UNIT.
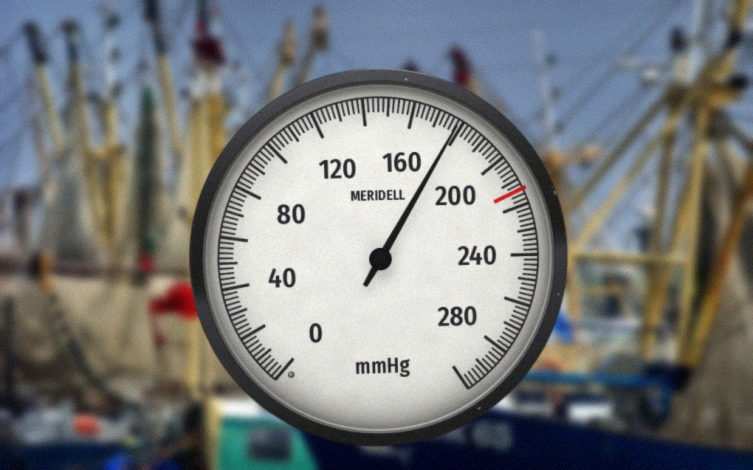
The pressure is value=178 unit=mmHg
